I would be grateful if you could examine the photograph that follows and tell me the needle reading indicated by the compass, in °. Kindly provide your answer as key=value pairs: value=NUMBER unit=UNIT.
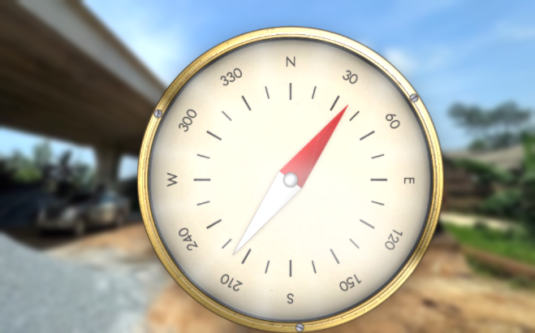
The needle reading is value=37.5 unit=°
